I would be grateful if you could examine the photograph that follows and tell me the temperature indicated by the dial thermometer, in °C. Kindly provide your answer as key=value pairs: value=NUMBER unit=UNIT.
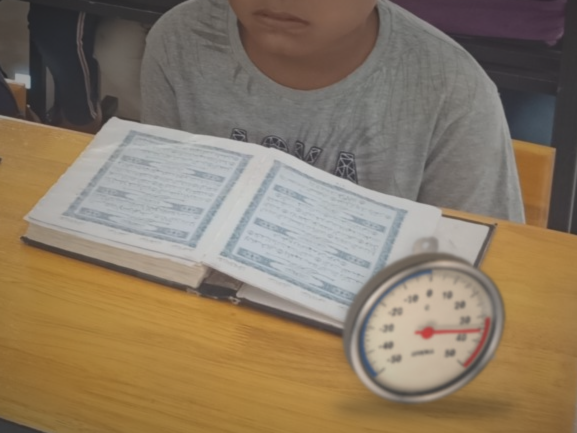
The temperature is value=35 unit=°C
